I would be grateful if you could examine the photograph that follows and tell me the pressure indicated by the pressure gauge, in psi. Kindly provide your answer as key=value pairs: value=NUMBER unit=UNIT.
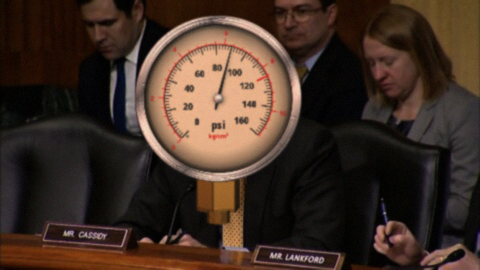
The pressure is value=90 unit=psi
